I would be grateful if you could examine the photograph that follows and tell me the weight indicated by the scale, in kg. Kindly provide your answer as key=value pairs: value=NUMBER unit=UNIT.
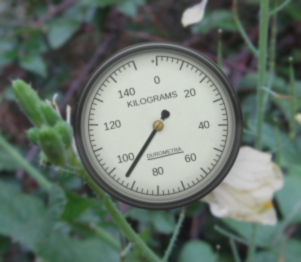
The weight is value=94 unit=kg
